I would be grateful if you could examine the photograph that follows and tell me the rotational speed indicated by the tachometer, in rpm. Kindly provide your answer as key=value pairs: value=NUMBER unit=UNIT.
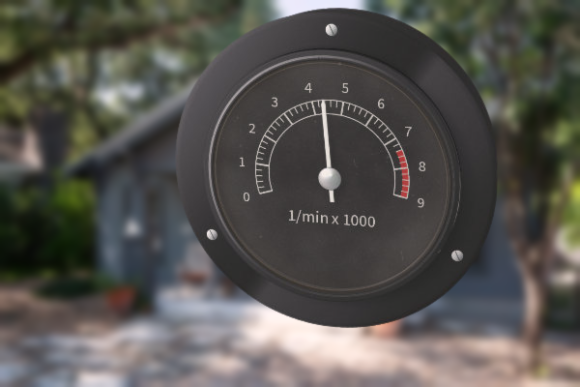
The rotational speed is value=4400 unit=rpm
